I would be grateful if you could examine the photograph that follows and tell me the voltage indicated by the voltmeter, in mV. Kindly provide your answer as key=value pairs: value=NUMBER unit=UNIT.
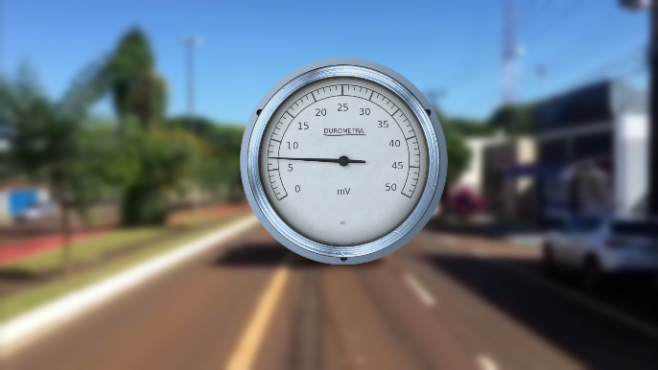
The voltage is value=7 unit=mV
